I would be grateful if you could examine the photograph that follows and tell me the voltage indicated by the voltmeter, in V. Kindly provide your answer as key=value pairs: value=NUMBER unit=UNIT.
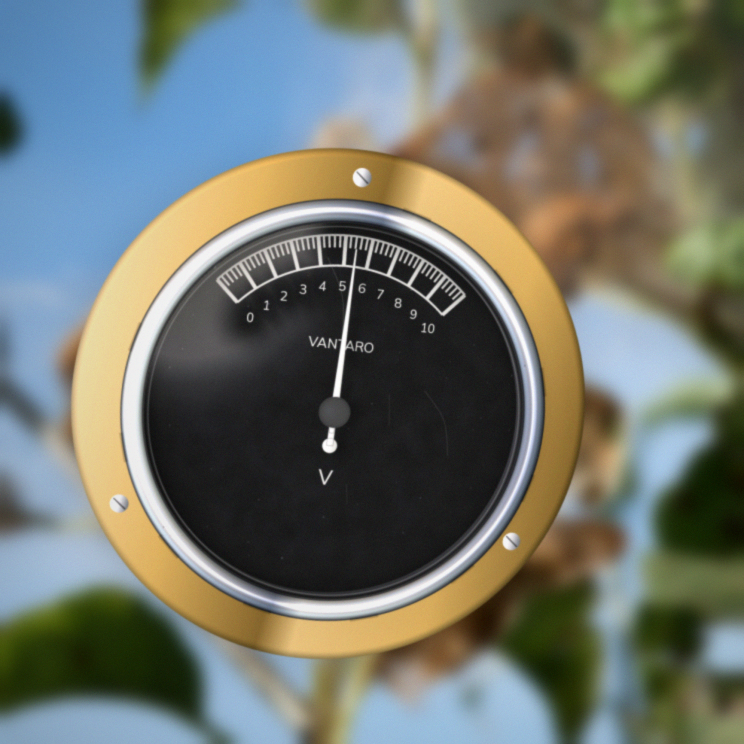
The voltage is value=5.4 unit=V
